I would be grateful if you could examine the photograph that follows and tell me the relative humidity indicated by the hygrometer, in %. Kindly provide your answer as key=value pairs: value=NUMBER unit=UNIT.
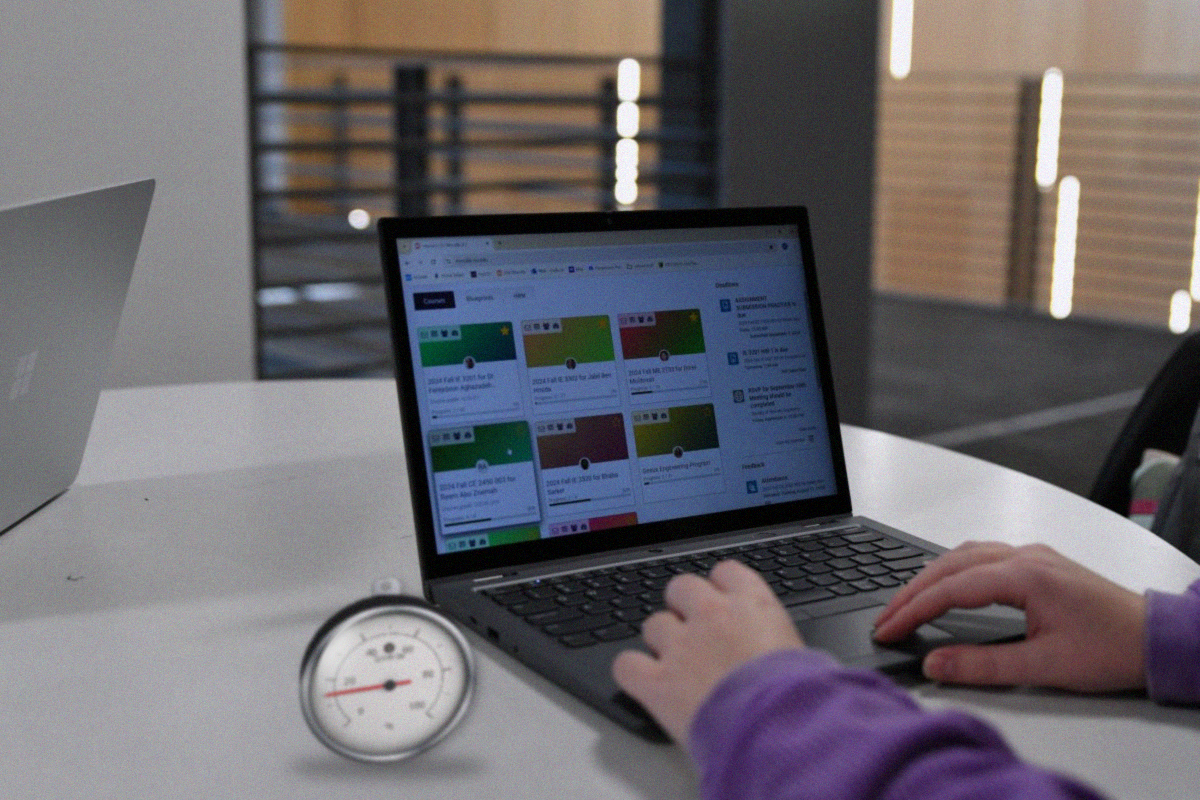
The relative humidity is value=15 unit=%
